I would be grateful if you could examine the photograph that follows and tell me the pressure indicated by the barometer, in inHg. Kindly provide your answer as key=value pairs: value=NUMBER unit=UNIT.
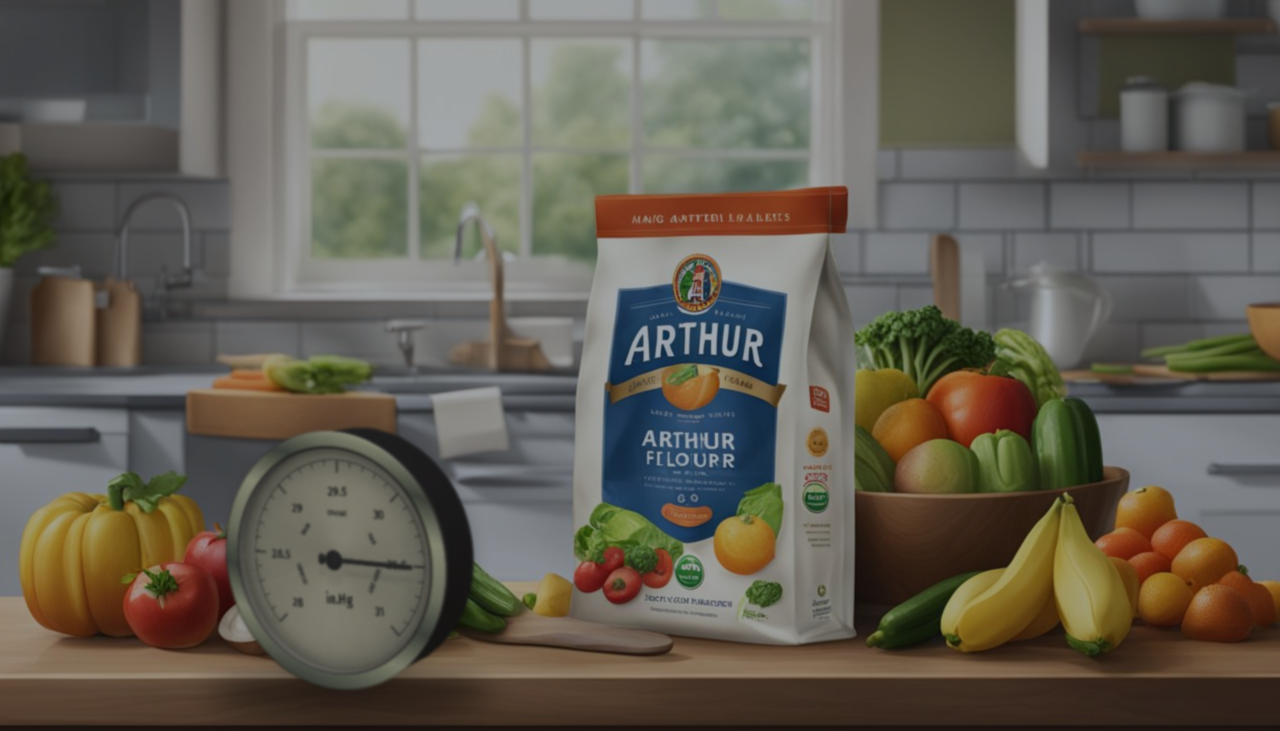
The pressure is value=30.5 unit=inHg
